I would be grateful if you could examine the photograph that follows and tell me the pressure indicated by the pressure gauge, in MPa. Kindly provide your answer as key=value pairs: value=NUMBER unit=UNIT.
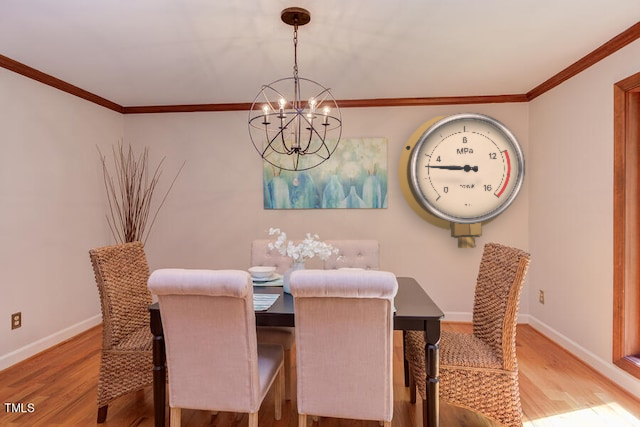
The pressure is value=3 unit=MPa
